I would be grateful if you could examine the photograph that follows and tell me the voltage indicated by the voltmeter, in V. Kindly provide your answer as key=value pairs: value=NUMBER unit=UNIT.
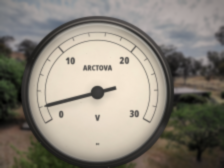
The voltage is value=2 unit=V
